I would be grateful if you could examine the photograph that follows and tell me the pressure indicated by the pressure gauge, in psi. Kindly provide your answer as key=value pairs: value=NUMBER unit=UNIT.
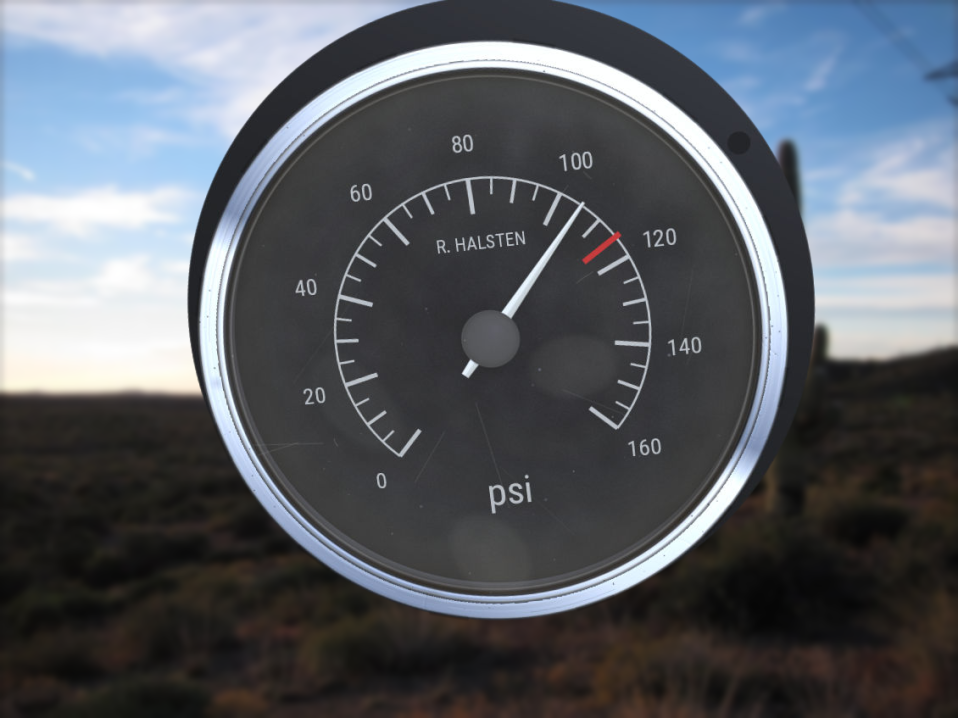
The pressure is value=105 unit=psi
